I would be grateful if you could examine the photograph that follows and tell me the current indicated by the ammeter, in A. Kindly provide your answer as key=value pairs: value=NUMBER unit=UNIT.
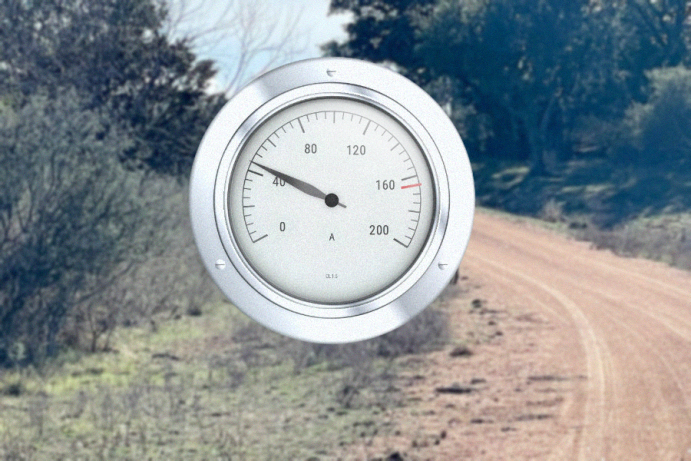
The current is value=45 unit=A
